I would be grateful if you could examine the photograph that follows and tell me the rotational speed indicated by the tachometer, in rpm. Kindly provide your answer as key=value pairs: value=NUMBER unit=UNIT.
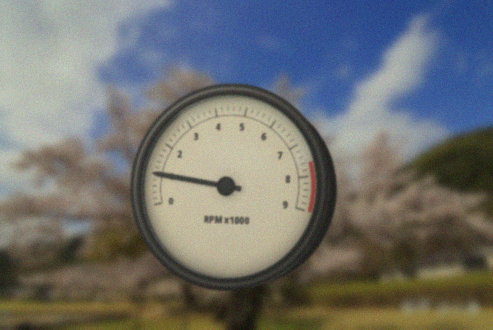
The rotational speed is value=1000 unit=rpm
